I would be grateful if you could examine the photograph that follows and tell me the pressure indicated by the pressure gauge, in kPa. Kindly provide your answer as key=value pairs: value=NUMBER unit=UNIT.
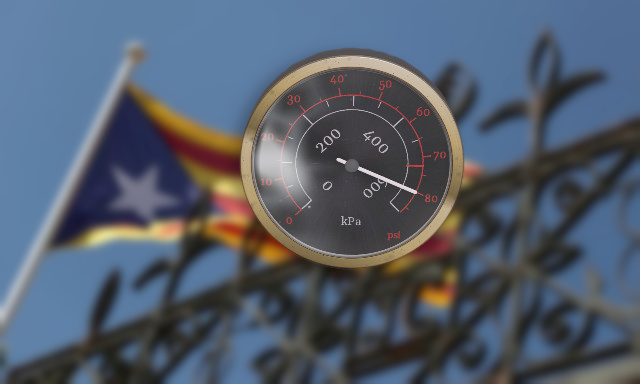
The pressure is value=550 unit=kPa
